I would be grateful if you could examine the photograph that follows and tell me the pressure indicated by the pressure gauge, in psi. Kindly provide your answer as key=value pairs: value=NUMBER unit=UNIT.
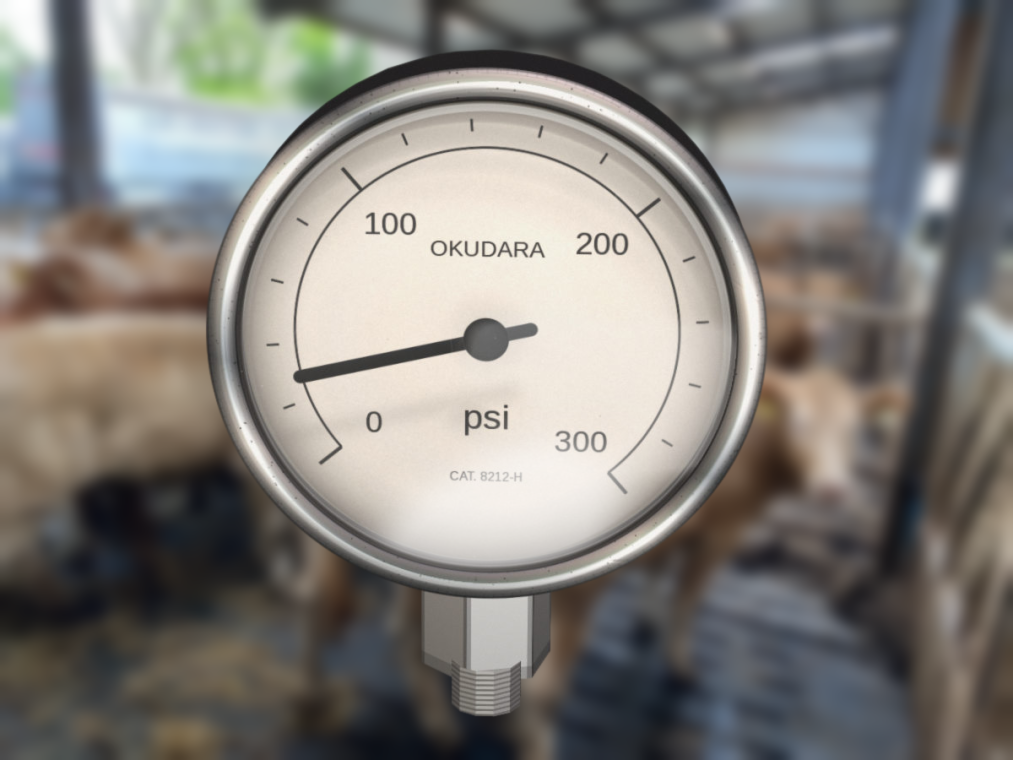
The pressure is value=30 unit=psi
